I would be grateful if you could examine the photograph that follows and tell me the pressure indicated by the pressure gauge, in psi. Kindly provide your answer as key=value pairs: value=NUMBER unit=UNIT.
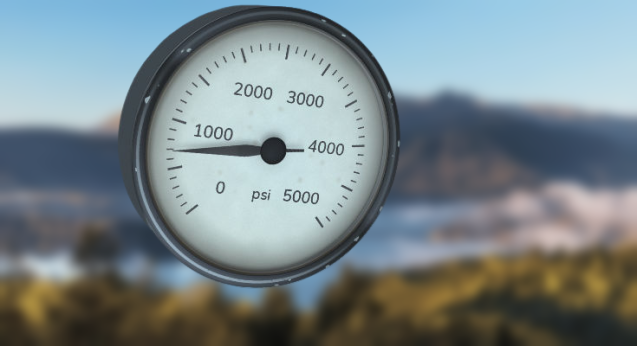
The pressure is value=700 unit=psi
